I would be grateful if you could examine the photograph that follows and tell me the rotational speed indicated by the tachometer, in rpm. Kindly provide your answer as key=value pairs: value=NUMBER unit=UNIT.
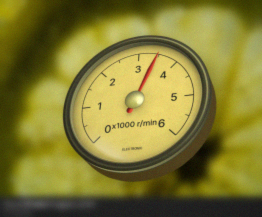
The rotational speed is value=3500 unit=rpm
